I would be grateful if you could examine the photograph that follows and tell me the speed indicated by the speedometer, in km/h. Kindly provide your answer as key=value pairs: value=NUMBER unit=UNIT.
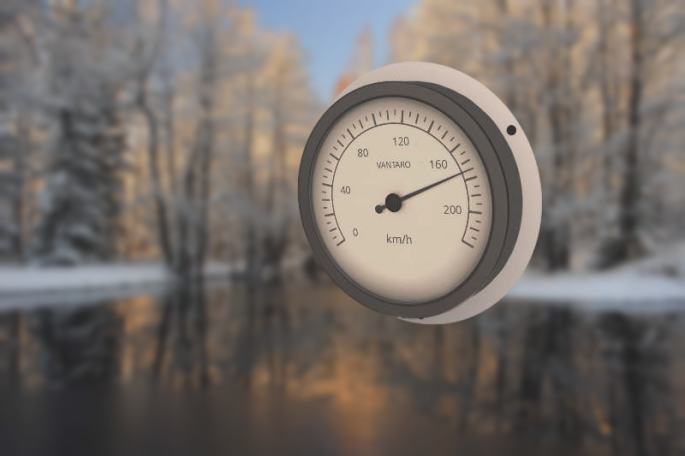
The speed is value=175 unit=km/h
